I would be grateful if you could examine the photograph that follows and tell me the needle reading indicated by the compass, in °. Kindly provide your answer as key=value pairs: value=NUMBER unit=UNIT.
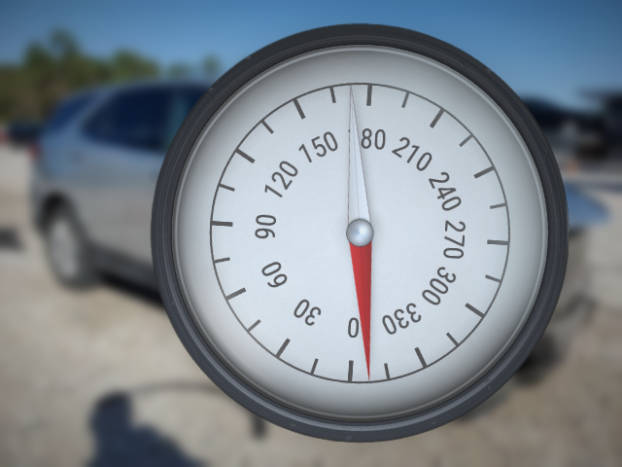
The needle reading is value=352.5 unit=°
